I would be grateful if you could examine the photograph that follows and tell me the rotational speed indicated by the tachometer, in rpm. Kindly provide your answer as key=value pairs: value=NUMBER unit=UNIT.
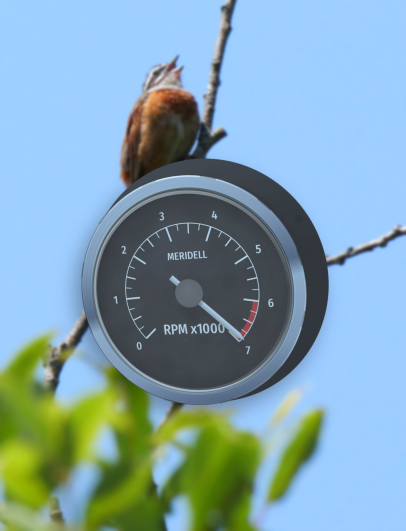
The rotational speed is value=6875 unit=rpm
